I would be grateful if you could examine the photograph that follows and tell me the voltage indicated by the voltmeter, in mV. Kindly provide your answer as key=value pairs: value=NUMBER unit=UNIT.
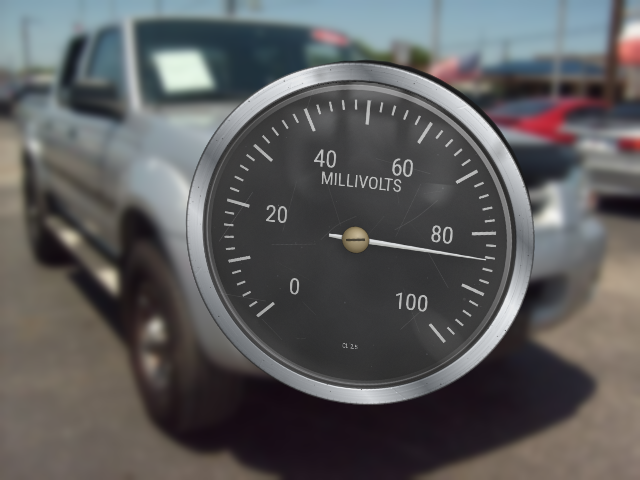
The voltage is value=84 unit=mV
